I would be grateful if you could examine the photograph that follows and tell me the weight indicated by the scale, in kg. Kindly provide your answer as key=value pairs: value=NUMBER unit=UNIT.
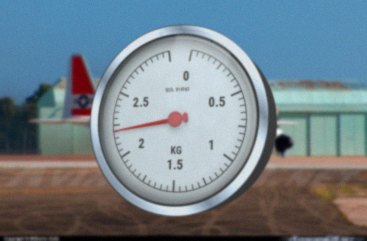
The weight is value=2.2 unit=kg
